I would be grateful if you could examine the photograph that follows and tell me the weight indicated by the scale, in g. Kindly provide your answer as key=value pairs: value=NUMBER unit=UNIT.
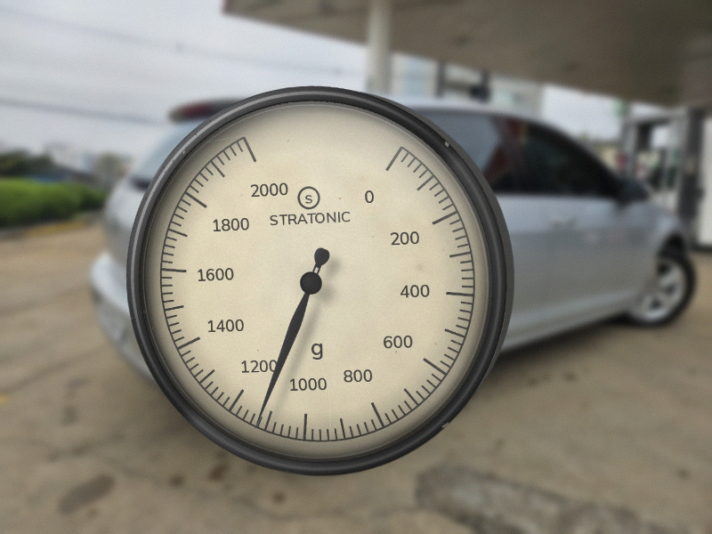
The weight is value=1120 unit=g
